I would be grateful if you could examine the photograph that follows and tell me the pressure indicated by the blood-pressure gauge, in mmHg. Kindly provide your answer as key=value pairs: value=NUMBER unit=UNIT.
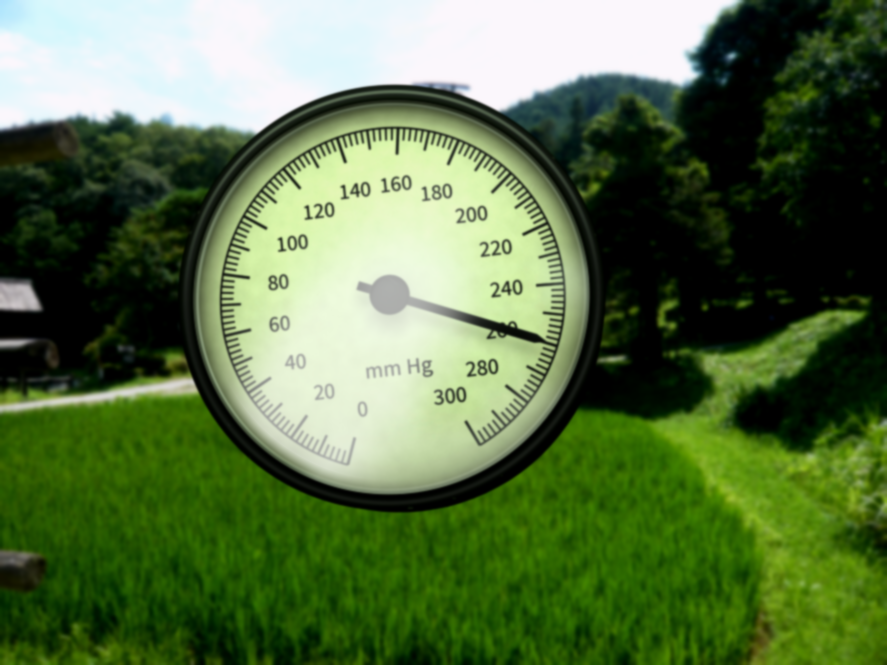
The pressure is value=260 unit=mmHg
